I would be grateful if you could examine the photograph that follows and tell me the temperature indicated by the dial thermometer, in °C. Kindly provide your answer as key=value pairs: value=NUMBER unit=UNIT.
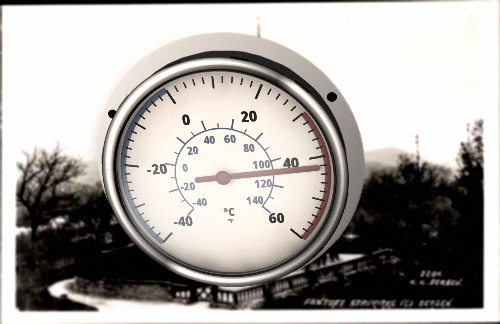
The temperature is value=42 unit=°C
